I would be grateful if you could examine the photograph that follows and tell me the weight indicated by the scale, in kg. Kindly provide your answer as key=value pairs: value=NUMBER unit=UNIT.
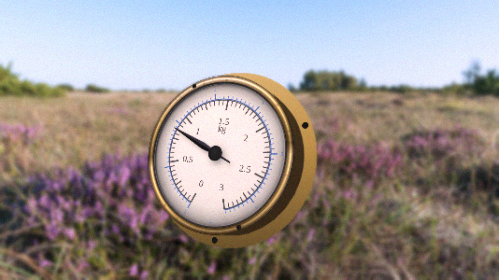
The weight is value=0.85 unit=kg
